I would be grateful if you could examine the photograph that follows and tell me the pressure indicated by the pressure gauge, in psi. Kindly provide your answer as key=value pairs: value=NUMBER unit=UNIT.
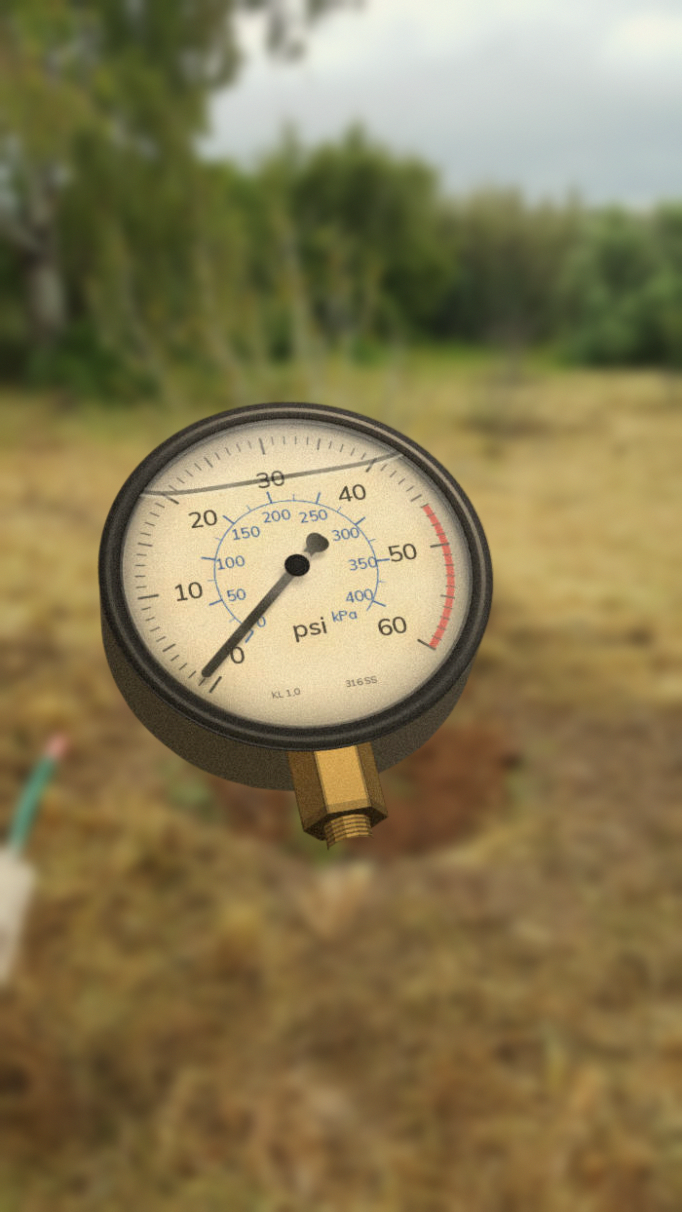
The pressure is value=1 unit=psi
